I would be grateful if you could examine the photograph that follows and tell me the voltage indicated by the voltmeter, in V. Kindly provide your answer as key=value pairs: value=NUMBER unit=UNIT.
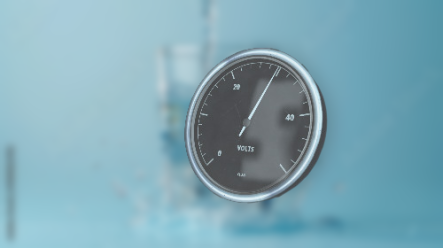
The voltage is value=30 unit=V
